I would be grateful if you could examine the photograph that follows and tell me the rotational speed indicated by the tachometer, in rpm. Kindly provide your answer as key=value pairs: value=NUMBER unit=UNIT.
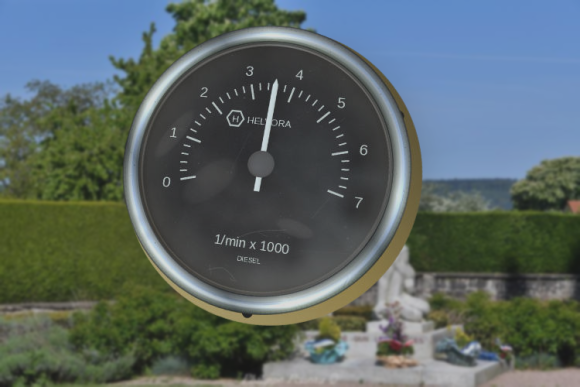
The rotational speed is value=3600 unit=rpm
